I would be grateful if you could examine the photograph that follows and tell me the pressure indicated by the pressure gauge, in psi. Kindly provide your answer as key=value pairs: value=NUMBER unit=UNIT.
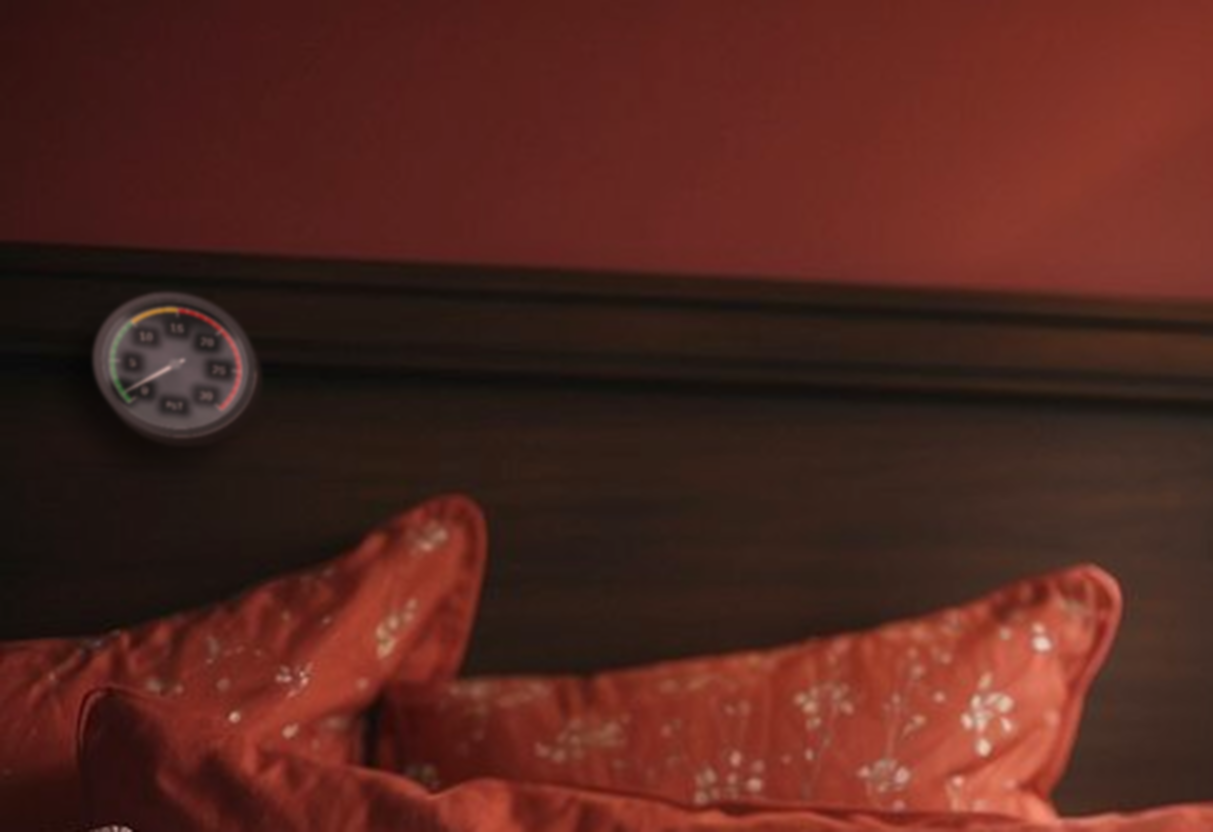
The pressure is value=1 unit=psi
